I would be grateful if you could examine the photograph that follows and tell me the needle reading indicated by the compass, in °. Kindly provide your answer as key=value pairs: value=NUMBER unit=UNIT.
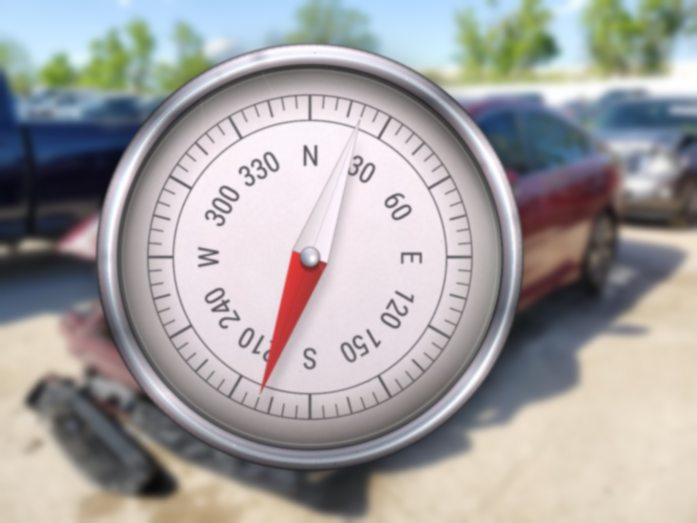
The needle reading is value=200 unit=°
